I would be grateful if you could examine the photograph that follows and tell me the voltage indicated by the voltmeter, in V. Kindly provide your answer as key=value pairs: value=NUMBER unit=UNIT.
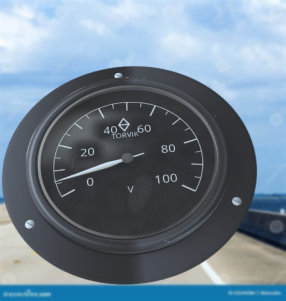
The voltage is value=5 unit=V
